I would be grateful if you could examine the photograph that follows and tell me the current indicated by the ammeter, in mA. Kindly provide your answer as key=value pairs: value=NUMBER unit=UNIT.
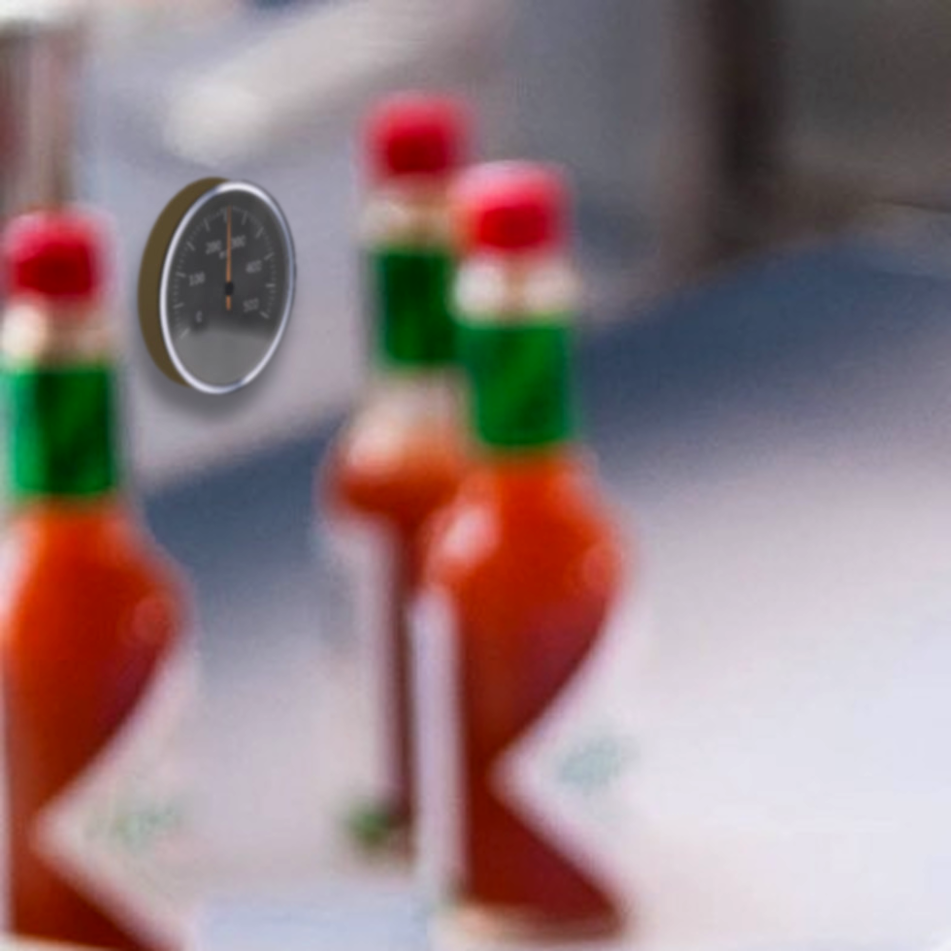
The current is value=250 unit=mA
